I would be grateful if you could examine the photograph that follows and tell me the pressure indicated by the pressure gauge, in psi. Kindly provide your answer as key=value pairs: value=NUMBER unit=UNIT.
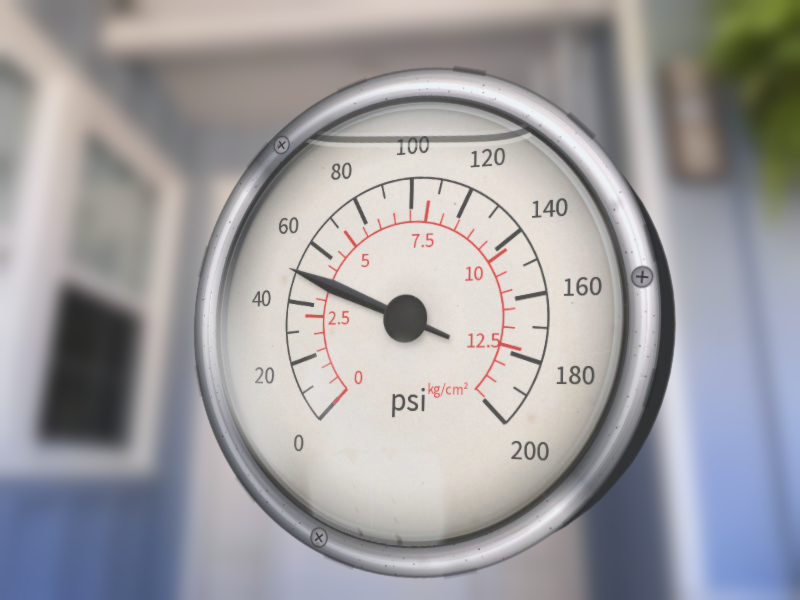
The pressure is value=50 unit=psi
